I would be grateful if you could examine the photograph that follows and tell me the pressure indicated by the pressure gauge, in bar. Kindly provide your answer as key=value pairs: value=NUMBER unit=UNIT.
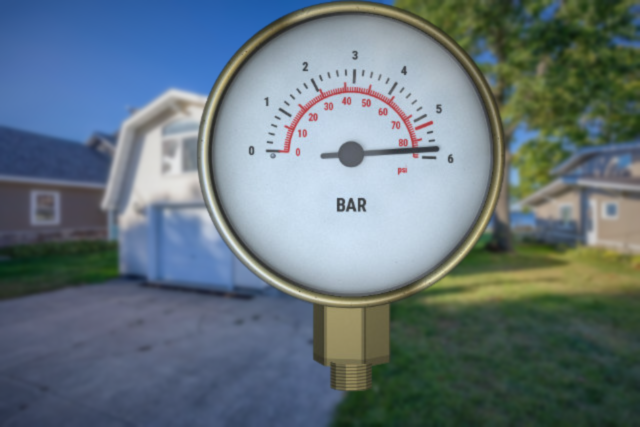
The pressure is value=5.8 unit=bar
